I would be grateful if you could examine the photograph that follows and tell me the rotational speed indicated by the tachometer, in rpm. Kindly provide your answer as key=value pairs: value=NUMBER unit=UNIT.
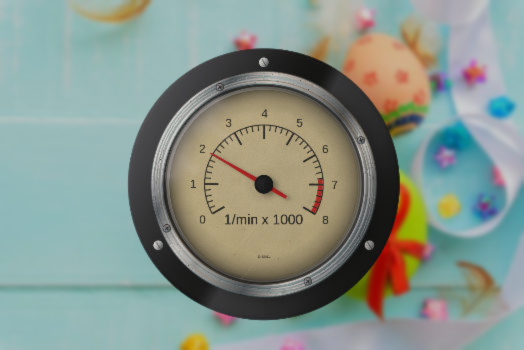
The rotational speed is value=2000 unit=rpm
